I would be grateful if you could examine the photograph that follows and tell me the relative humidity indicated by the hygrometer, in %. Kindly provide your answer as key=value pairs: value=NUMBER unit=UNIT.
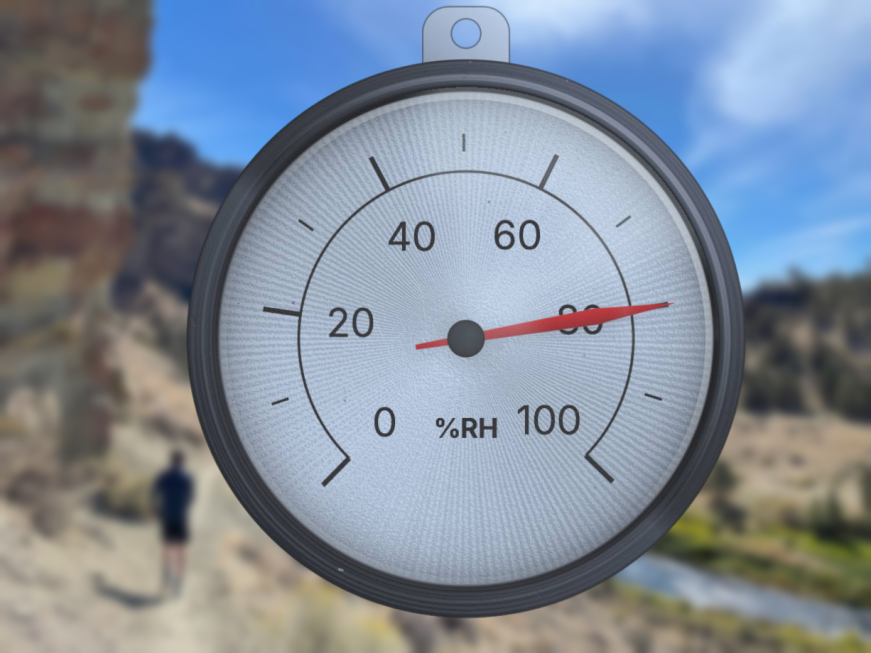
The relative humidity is value=80 unit=%
